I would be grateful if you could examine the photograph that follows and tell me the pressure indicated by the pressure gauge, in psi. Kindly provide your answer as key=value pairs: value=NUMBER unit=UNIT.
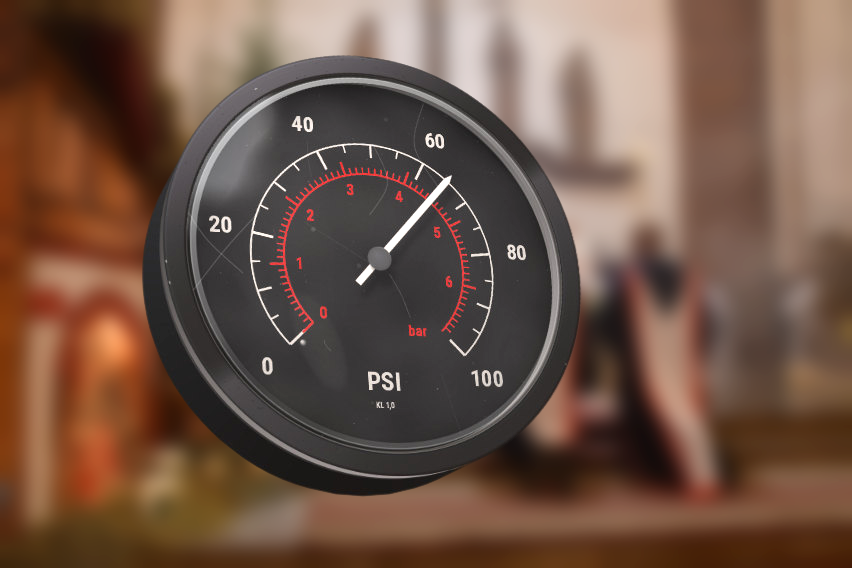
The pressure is value=65 unit=psi
